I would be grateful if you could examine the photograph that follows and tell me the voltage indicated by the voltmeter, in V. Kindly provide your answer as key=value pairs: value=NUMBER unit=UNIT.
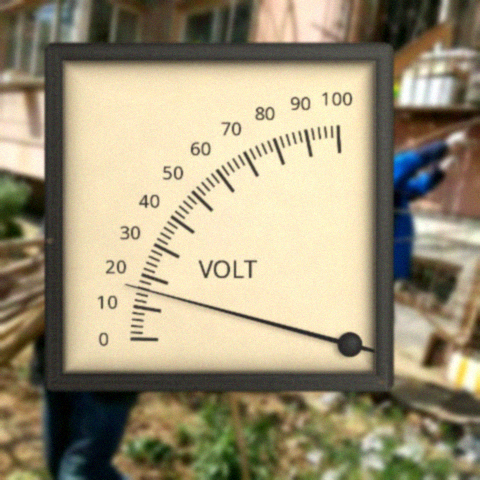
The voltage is value=16 unit=V
